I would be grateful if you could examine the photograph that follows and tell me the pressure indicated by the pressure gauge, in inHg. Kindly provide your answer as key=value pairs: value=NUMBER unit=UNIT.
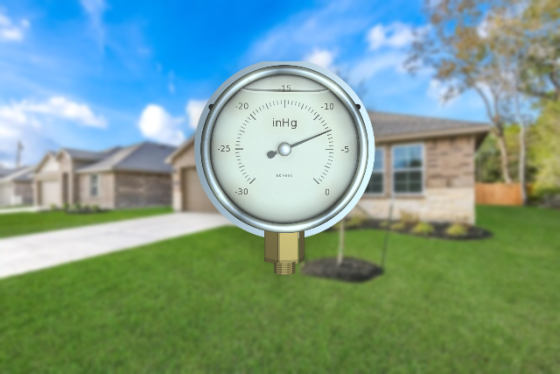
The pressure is value=-7.5 unit=inHg
